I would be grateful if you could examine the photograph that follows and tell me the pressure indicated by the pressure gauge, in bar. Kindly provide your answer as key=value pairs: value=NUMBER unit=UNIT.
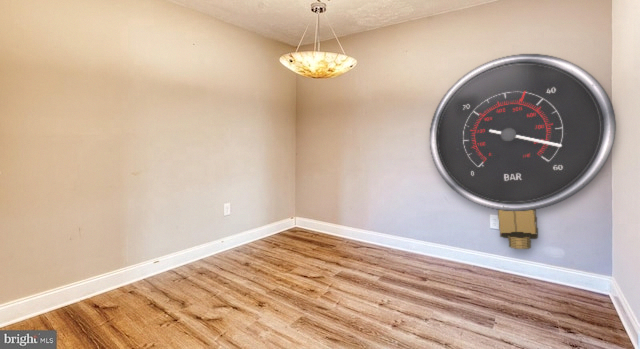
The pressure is value=55 unit=bar
